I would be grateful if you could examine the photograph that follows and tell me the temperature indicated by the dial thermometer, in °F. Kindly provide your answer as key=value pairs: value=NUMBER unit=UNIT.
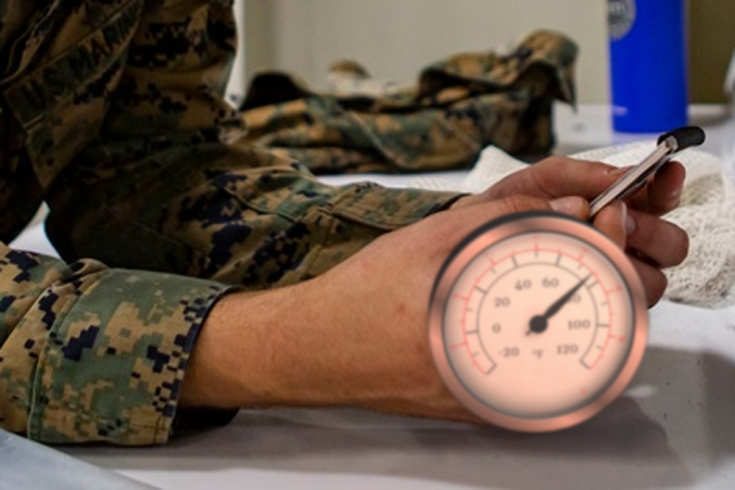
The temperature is value=75 unit=°F
